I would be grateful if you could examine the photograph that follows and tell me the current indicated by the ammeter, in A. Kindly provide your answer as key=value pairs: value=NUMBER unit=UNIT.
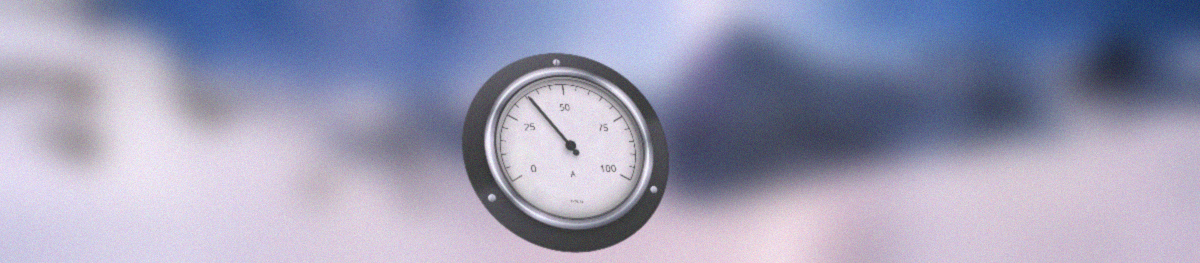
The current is value=35 unit=A
